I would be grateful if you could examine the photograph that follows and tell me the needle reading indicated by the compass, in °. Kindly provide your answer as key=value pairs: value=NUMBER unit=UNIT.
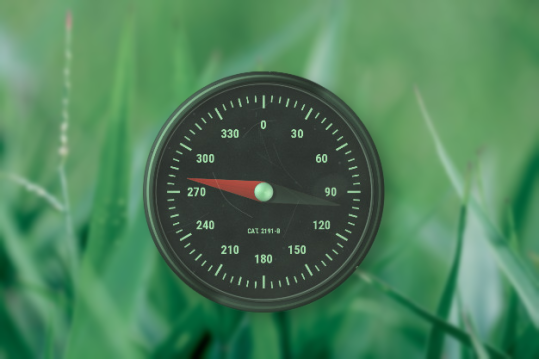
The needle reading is value=280 unit=°
